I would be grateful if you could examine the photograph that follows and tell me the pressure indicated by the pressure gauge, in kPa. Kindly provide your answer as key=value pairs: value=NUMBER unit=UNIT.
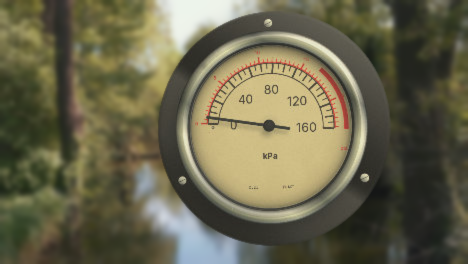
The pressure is value=5 unit=kPa
